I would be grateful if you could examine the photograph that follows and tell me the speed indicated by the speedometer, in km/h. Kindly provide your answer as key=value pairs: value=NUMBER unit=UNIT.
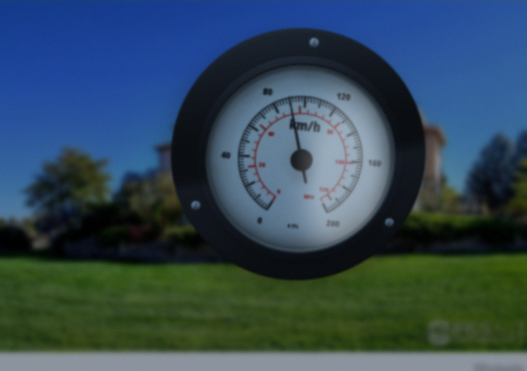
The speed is value=90 unit=km/h
